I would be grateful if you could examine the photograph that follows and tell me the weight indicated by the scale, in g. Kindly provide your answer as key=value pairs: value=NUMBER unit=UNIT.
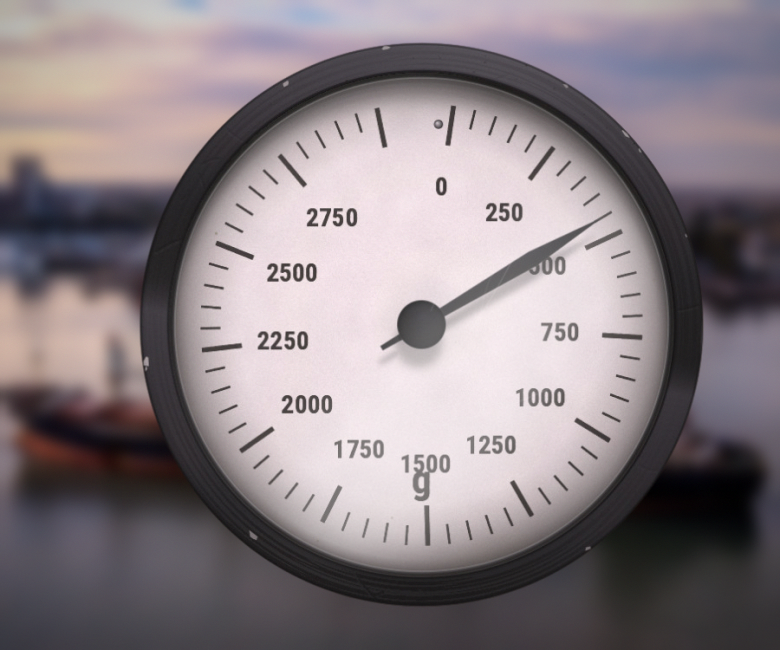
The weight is value=450 unit=g
